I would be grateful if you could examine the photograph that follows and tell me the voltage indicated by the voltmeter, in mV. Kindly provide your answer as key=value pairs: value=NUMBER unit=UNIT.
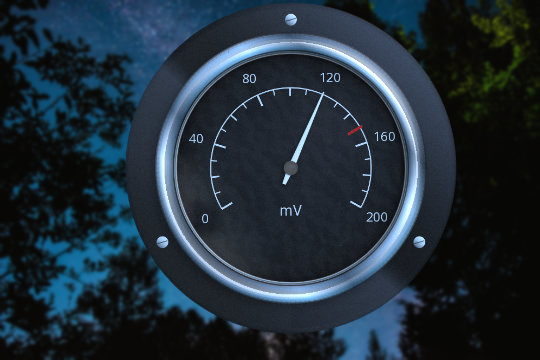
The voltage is value=120 unit=mV
